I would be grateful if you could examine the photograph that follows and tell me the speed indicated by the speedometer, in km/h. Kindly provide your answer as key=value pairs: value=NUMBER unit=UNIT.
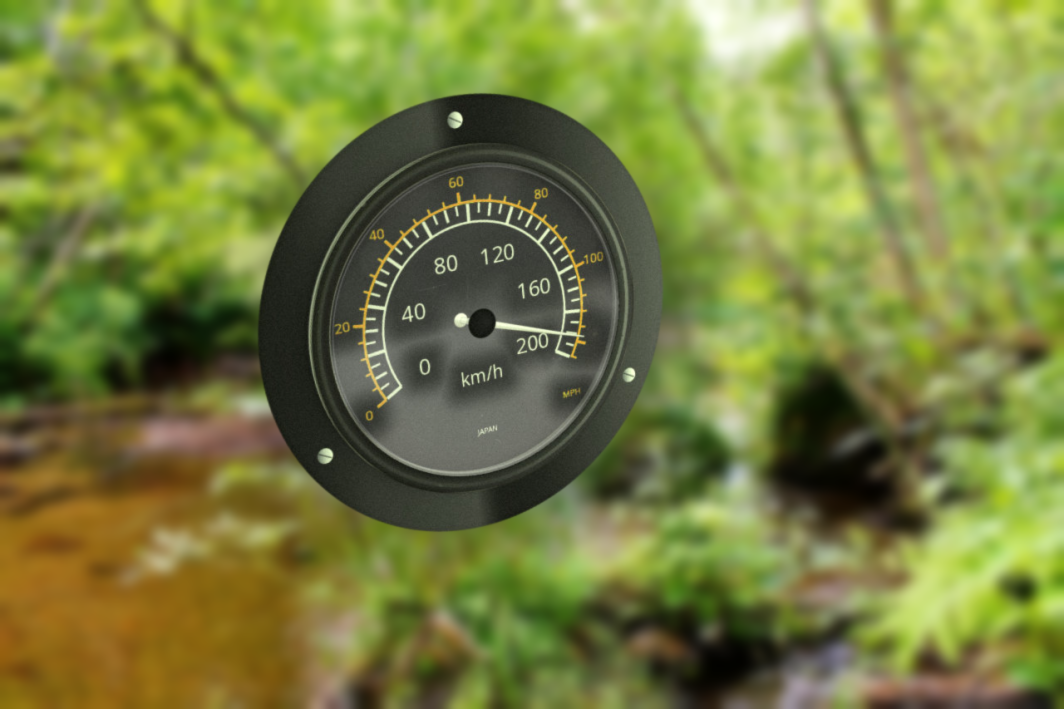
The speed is value=190 unit=km/h
